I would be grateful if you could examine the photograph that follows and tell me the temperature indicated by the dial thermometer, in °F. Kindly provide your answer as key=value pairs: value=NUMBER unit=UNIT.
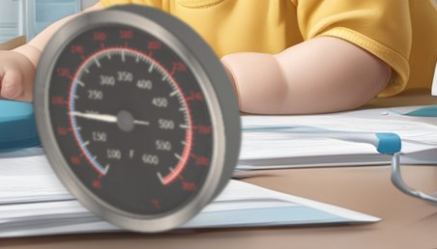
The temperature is value=200 unit=°F
